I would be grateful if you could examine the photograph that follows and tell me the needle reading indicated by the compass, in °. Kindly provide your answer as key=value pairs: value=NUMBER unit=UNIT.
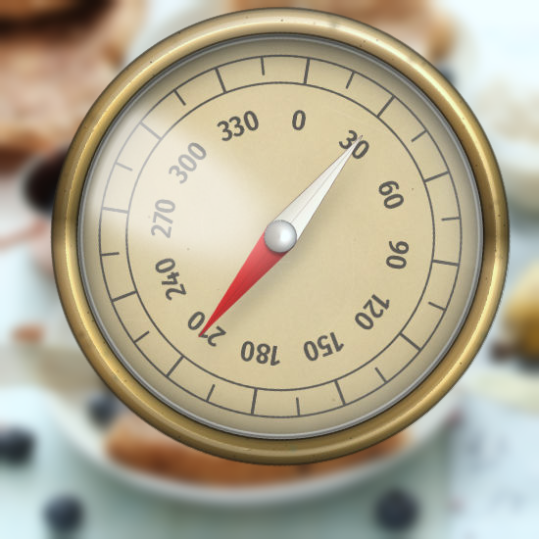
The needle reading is value=210 unit=°
